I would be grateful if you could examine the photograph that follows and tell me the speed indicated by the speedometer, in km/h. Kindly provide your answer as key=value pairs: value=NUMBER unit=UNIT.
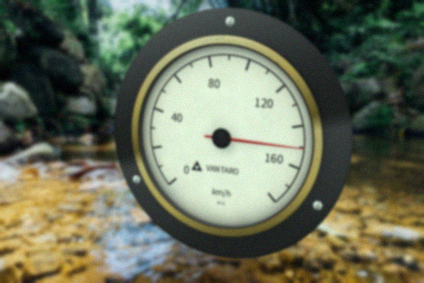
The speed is value=150 unit=km/h
